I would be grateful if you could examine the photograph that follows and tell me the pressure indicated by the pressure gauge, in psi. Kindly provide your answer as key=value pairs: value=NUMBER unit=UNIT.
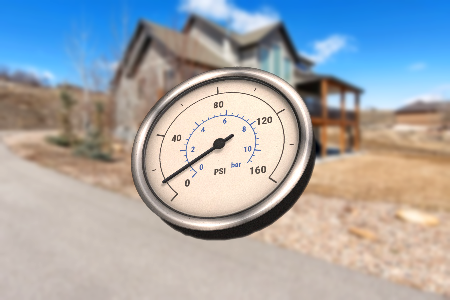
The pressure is value=10 unit=psi
